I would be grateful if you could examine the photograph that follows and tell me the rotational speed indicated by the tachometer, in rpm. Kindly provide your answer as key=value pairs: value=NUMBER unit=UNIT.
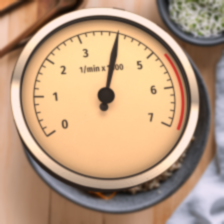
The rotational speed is value=4000 unit=rpm
